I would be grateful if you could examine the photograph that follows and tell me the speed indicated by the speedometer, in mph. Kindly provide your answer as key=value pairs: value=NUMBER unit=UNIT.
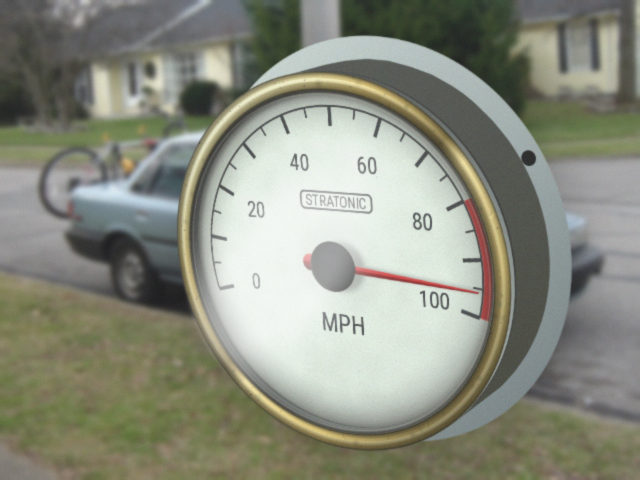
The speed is value=95 unit=mph
